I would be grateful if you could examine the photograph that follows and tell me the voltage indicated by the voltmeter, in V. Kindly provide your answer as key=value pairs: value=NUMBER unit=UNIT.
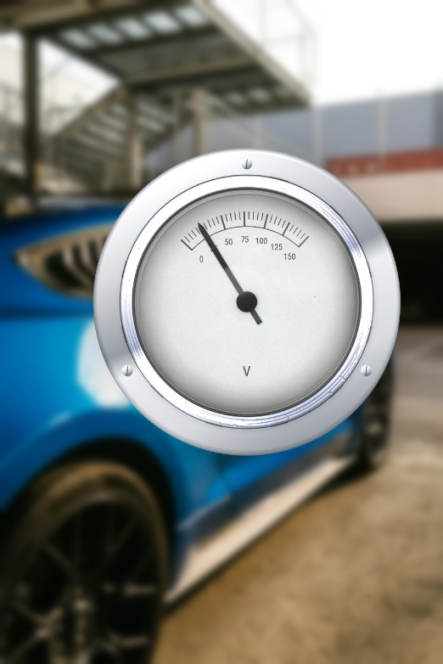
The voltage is value=25 unit=V
